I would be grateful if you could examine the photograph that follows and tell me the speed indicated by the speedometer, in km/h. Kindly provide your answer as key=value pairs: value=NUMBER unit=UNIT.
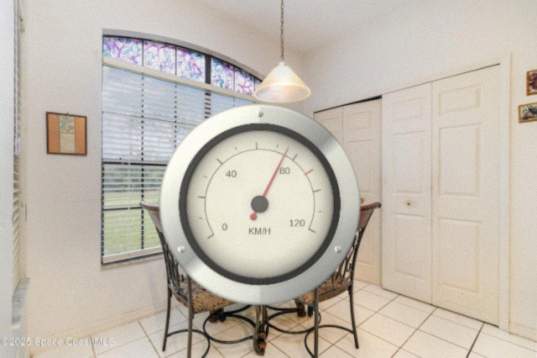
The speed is value=75 unit=km/h
